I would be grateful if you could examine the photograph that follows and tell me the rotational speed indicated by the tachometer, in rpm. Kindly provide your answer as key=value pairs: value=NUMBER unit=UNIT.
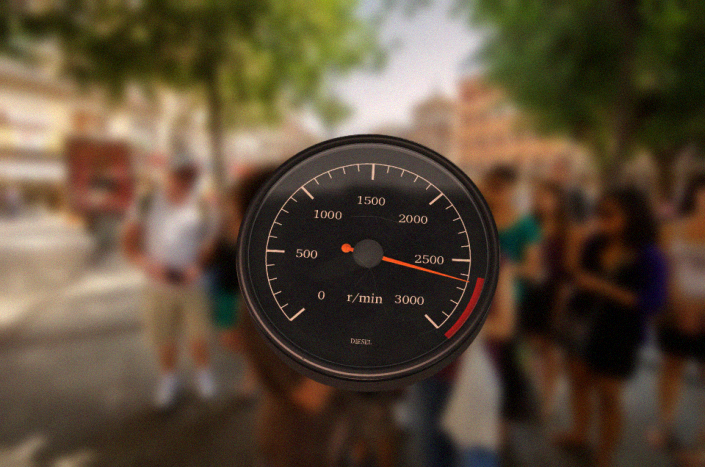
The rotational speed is value=2650 unit=rpm
